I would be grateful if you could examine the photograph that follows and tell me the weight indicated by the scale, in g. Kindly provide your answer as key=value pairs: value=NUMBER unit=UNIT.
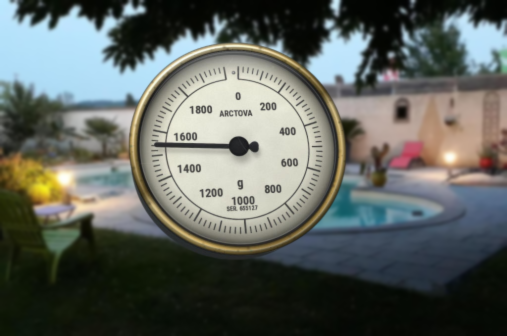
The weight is value=1540 unit=g
